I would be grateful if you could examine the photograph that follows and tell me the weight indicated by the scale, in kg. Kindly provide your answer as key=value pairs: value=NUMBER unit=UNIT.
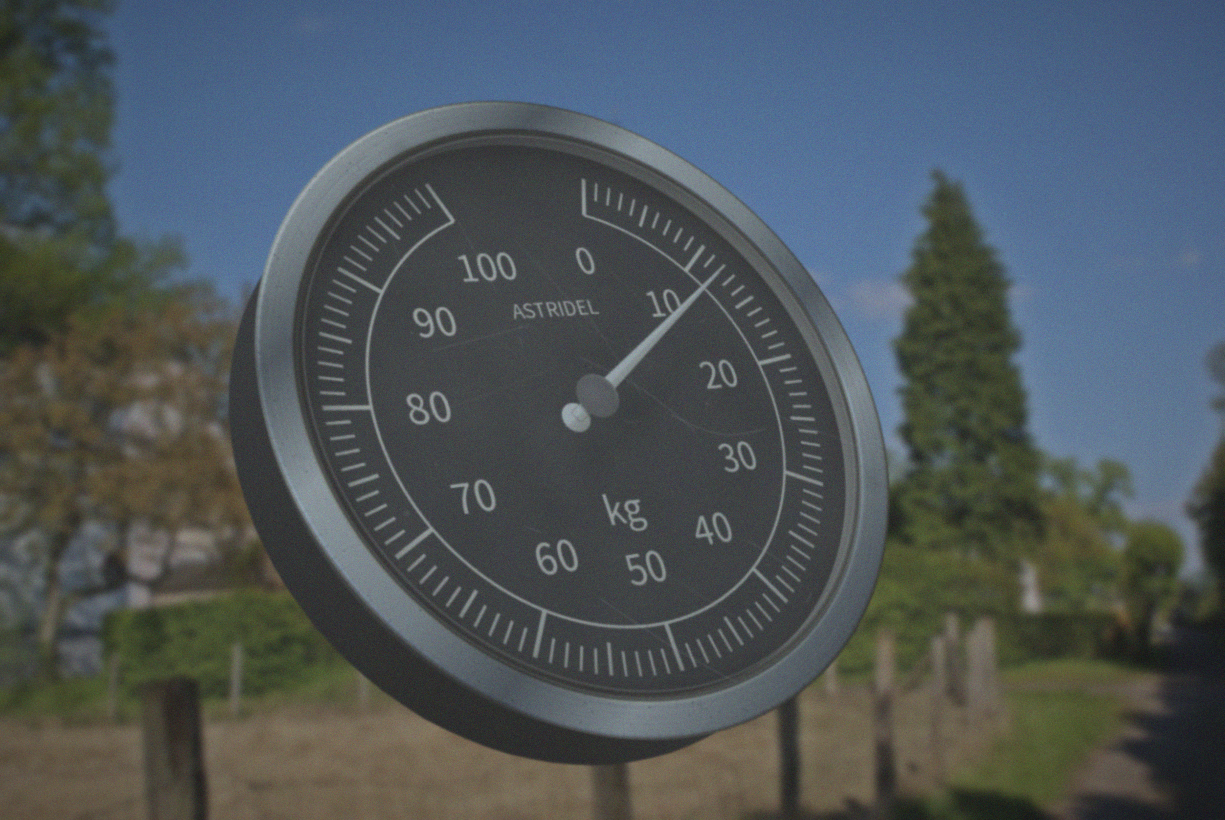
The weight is value=12 unit=kg
